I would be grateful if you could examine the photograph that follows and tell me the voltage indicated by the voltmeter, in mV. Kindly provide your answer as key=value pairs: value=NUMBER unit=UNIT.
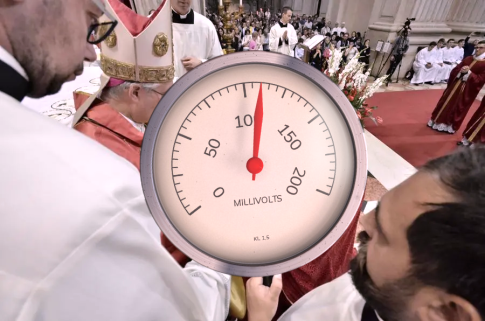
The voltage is value=110 unit=mV
